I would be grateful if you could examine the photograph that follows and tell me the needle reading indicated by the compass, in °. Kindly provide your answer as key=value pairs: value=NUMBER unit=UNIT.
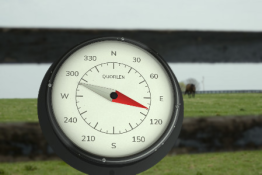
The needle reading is value=110 unit=°
